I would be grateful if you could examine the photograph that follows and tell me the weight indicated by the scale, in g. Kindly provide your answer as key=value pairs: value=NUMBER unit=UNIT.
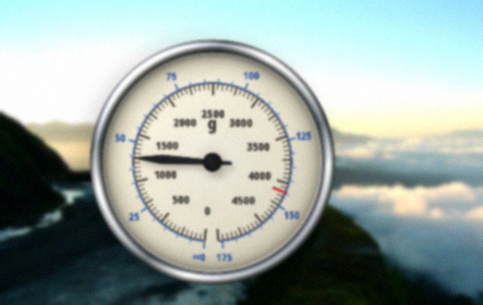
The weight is value=1250 unit=g
